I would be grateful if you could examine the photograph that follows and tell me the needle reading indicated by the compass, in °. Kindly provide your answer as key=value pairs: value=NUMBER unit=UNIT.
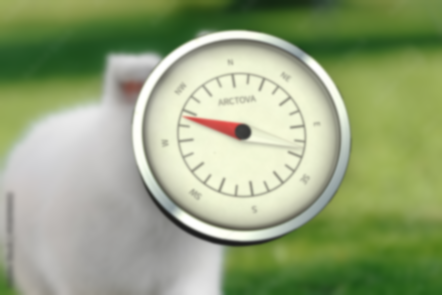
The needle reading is value=292.5 unit=°
